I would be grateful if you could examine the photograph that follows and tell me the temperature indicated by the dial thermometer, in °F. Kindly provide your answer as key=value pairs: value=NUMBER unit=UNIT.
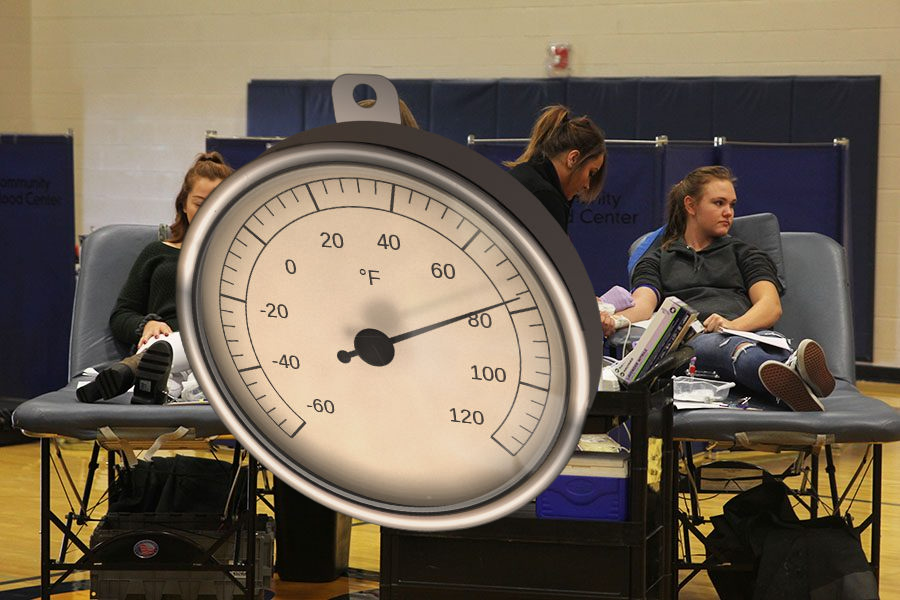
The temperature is value=76 unit=°F
